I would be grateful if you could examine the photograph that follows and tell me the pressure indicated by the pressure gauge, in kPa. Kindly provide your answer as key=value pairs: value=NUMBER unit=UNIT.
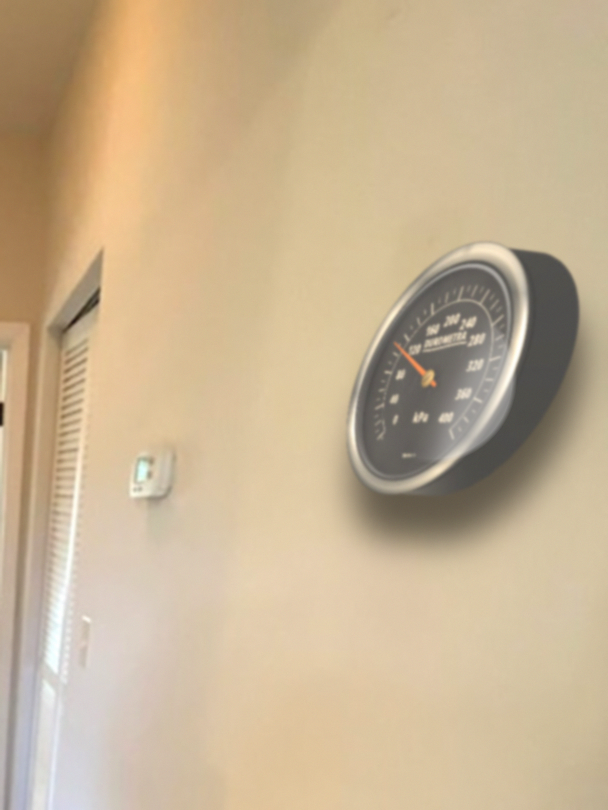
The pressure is value=110 unit=kPa
